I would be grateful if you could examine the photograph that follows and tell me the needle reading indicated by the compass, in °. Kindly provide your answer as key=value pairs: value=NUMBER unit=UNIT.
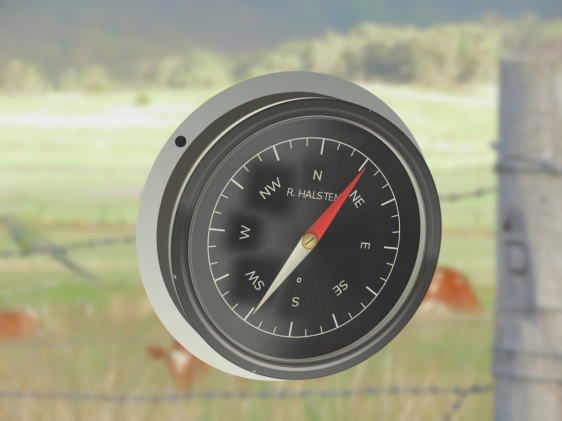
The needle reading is value=30 unit=°
